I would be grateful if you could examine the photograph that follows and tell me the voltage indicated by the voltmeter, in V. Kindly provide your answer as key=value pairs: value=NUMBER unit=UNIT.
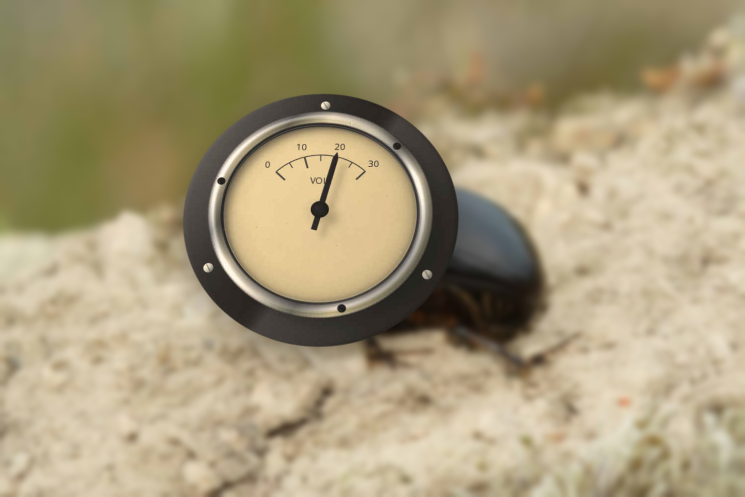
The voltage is value=20 unit=V
